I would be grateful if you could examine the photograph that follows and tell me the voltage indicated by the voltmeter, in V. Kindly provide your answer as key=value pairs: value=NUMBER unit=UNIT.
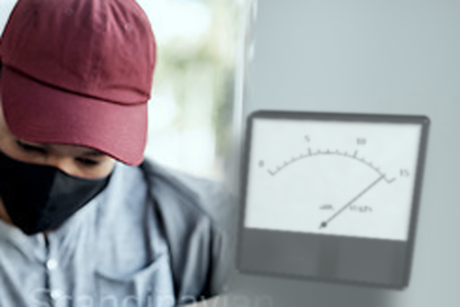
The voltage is value=14 unit=V
